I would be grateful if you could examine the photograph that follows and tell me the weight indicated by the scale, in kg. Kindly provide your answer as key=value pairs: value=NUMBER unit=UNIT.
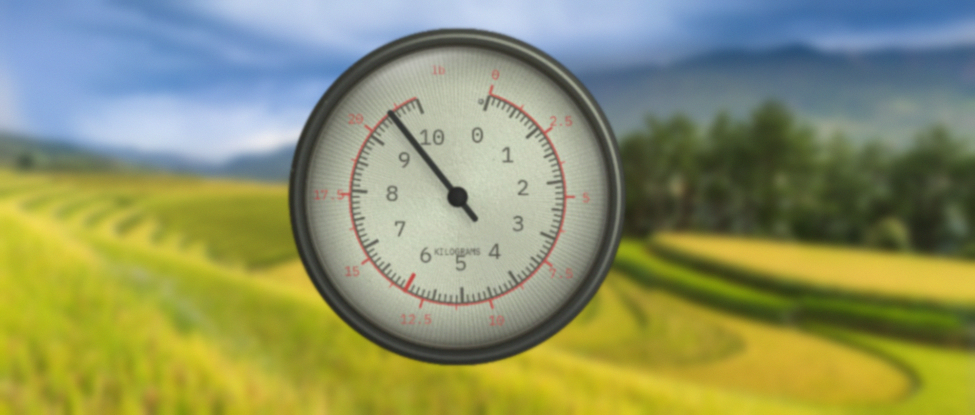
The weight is value=9.5 unit=kg
